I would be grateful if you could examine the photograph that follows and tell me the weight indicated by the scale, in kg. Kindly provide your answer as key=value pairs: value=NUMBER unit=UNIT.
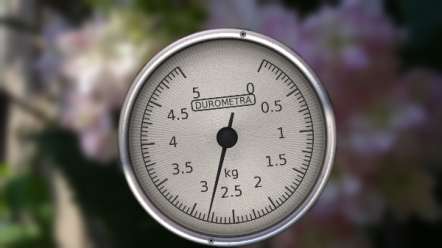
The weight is value=2.8 unit=kg
